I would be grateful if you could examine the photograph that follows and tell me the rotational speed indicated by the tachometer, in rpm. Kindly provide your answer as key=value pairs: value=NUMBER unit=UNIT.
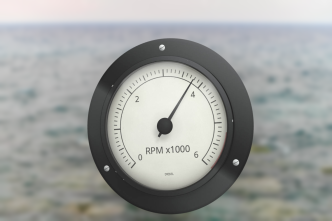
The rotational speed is value=3800 unit=rpm
